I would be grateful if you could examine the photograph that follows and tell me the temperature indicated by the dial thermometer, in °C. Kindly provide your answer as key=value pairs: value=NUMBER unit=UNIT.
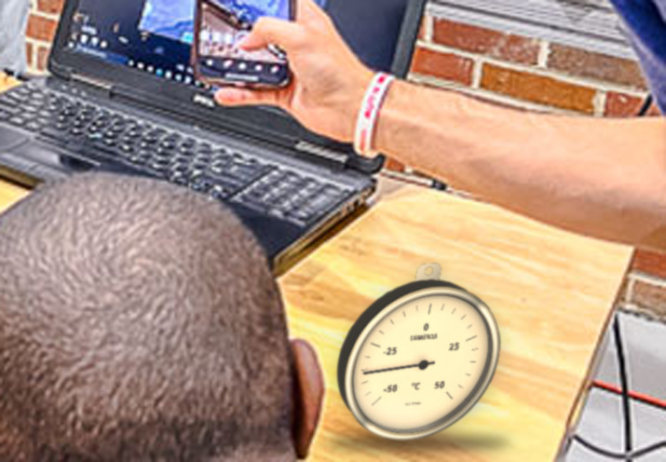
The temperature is value=-35 unit=°C
